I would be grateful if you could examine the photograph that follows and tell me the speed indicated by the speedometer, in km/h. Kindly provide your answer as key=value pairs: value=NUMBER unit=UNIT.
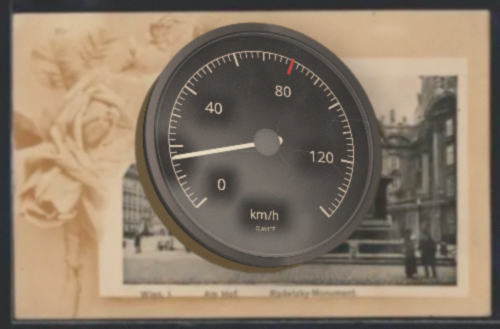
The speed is value=16 unit=km/h
